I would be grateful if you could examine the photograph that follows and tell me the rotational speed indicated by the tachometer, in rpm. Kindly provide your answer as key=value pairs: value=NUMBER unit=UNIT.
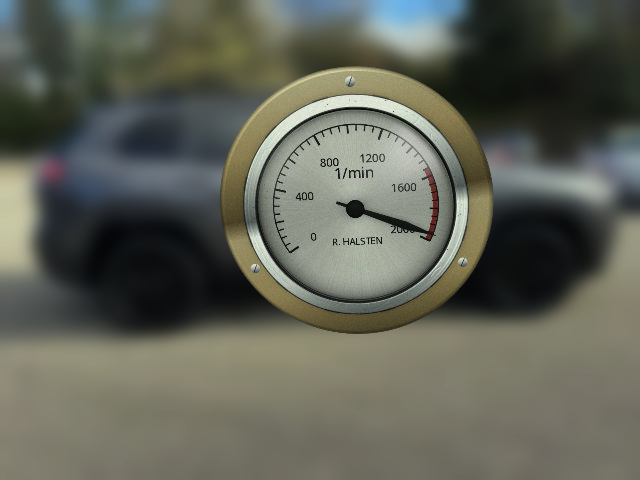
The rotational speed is value=1950 unit=rpm
